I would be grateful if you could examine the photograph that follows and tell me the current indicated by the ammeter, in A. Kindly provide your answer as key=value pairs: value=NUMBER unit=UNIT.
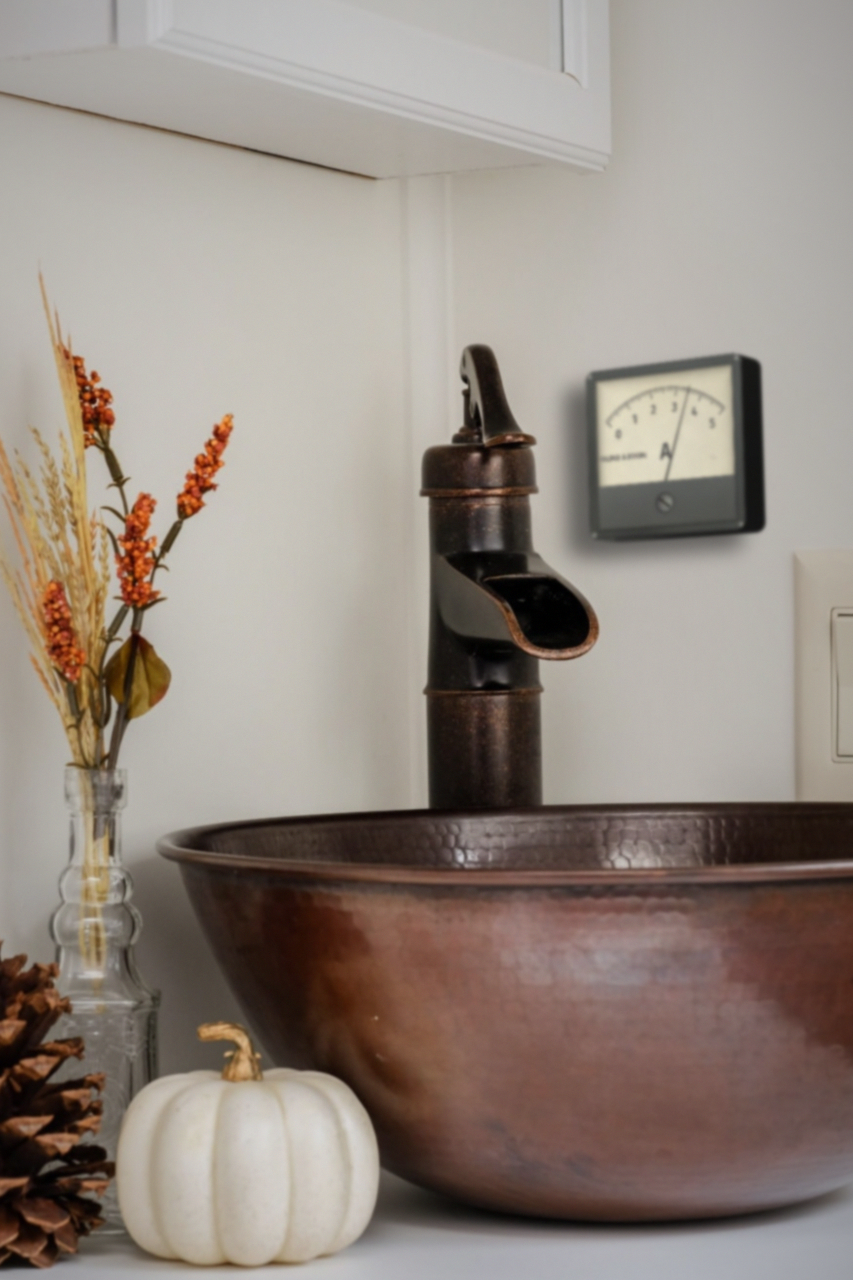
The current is value=3.5 unit=A
